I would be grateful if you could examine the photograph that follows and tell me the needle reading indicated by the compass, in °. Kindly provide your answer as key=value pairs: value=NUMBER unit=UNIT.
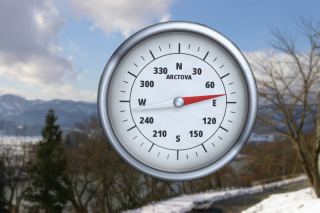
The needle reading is value=80 unit=°
